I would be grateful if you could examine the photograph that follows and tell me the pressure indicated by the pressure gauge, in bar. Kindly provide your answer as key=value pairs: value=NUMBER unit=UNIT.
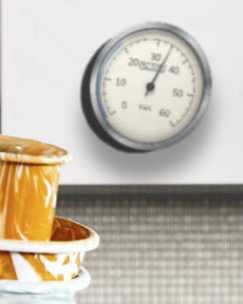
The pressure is value=34 unit=bar
